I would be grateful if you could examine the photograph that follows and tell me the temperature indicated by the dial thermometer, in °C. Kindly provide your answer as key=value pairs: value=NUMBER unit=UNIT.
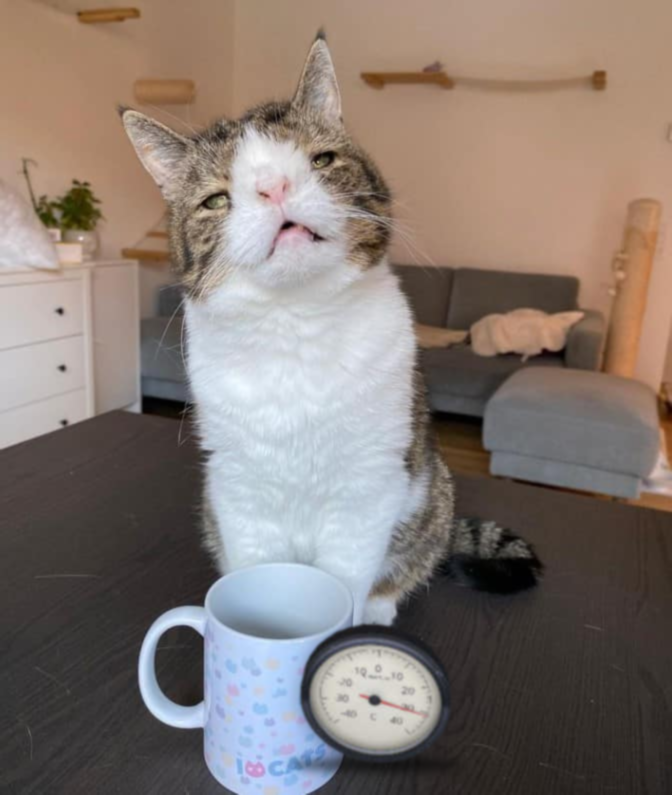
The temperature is value=30 unit=°C
